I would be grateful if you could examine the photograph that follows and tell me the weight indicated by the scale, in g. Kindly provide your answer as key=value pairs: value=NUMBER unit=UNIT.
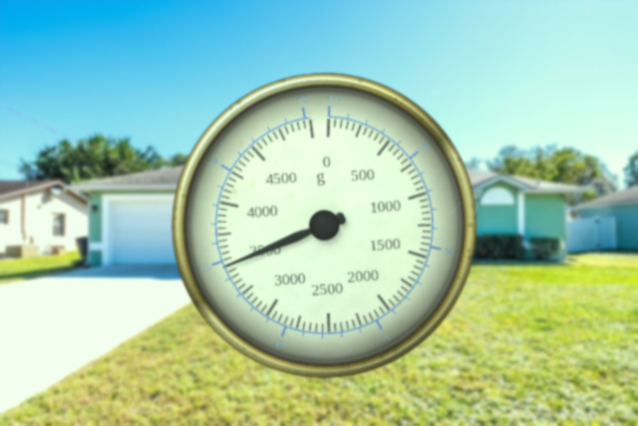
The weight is value=3500 unit=g
